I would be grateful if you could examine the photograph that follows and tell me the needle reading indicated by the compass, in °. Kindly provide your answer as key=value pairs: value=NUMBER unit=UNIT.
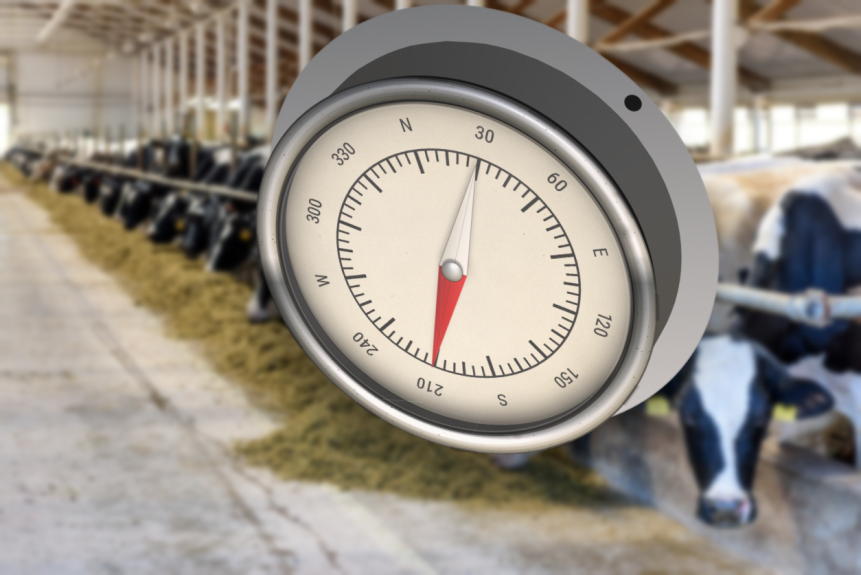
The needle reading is value=210 unit=°
